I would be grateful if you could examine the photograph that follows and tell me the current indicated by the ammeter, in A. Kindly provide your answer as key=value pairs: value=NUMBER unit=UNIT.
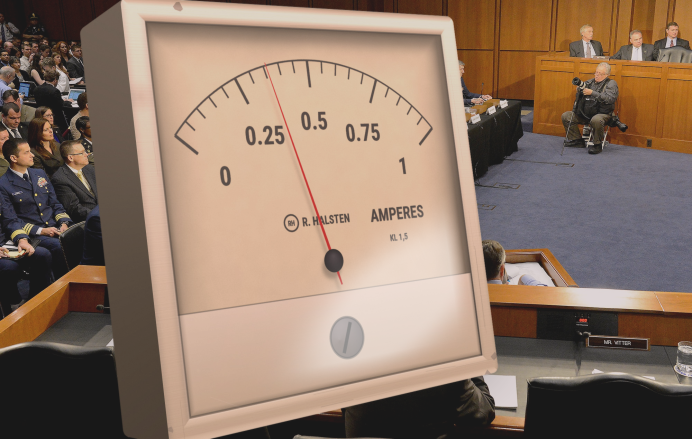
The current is value=0.35 unit=A
